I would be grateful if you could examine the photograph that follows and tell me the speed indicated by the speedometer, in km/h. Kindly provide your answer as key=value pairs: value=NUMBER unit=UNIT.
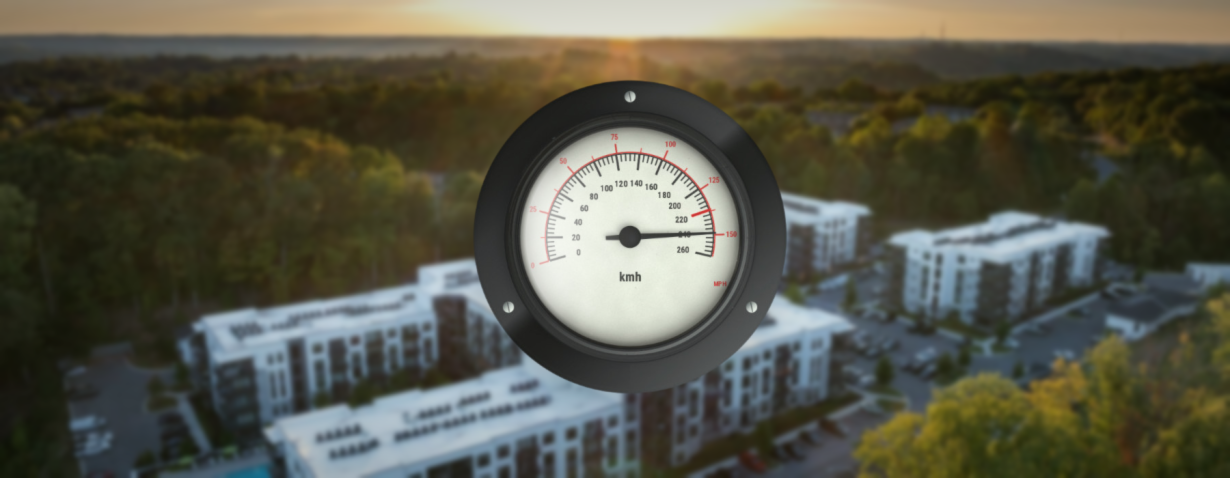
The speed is value=240 unit=km/h
